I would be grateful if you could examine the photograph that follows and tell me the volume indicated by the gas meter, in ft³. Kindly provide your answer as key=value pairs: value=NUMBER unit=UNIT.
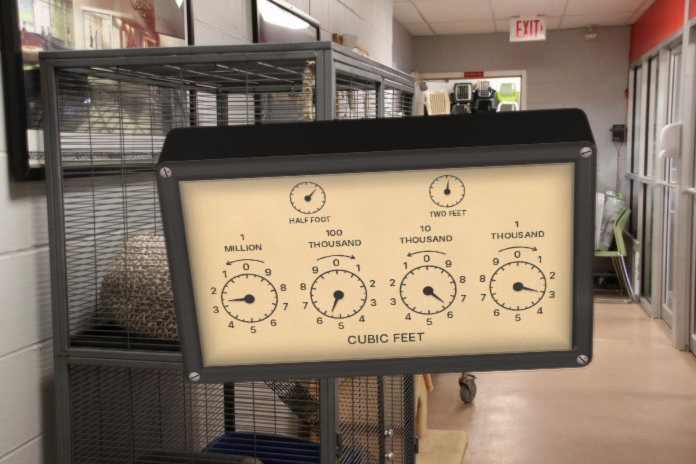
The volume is value=256300 unit=ft³
